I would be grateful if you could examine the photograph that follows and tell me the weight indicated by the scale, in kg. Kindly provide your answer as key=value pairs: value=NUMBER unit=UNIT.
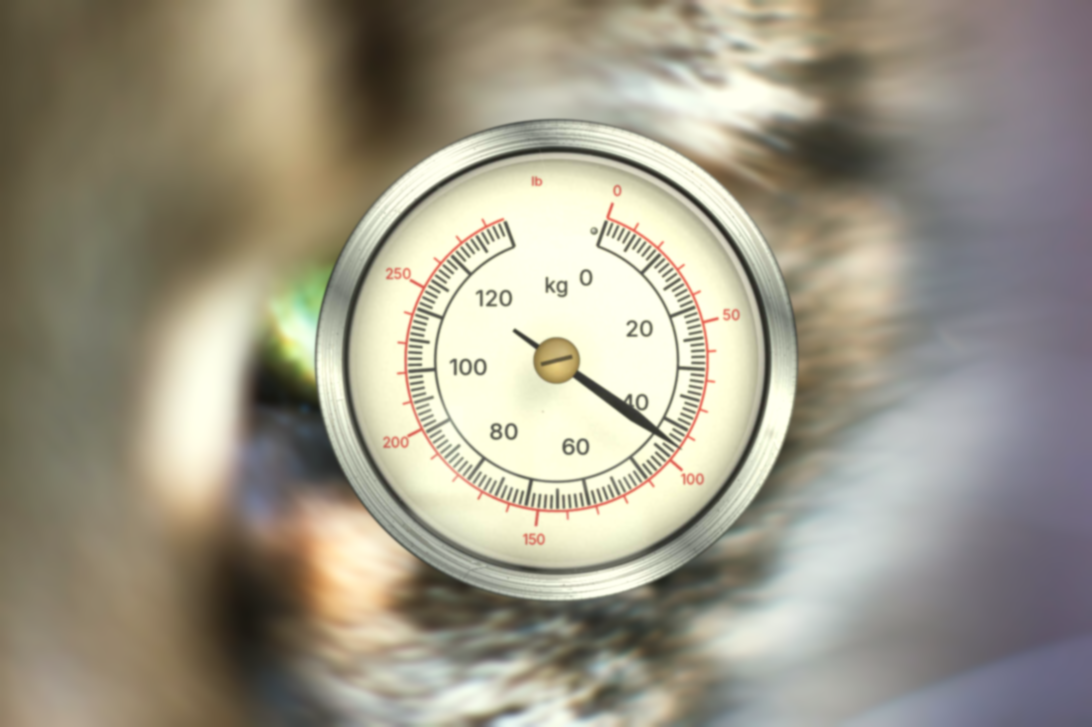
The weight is value=43 unit=kg
